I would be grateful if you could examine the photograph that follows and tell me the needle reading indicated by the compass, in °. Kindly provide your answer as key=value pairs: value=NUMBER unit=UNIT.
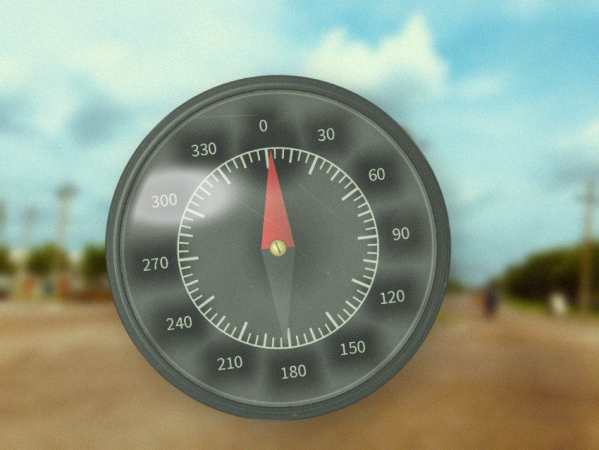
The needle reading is value=2.5 unit=°
